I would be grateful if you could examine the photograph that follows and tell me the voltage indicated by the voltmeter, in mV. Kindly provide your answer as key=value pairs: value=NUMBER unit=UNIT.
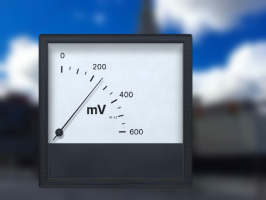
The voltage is value=250 unit=mV
